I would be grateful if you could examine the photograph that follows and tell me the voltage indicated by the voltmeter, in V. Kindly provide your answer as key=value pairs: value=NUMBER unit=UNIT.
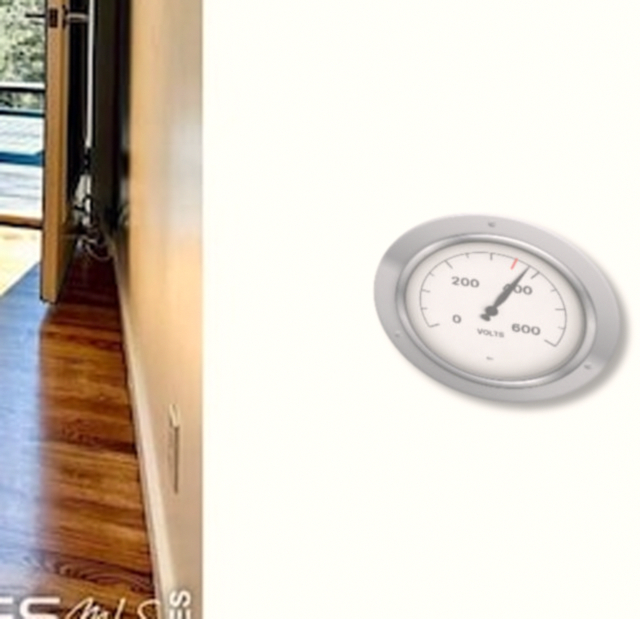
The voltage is value=375 unit=V
